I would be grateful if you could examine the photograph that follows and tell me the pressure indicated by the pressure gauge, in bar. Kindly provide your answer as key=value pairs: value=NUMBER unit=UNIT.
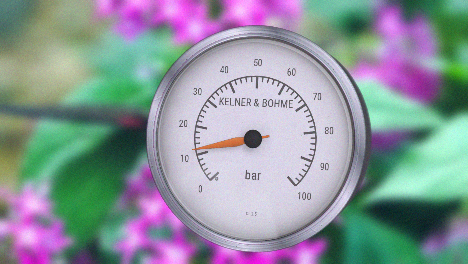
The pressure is value=12 unit=bar
